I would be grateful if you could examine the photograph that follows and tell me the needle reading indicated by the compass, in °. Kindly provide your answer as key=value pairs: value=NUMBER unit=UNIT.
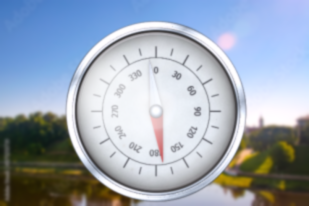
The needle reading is value=172.5 unit=°
